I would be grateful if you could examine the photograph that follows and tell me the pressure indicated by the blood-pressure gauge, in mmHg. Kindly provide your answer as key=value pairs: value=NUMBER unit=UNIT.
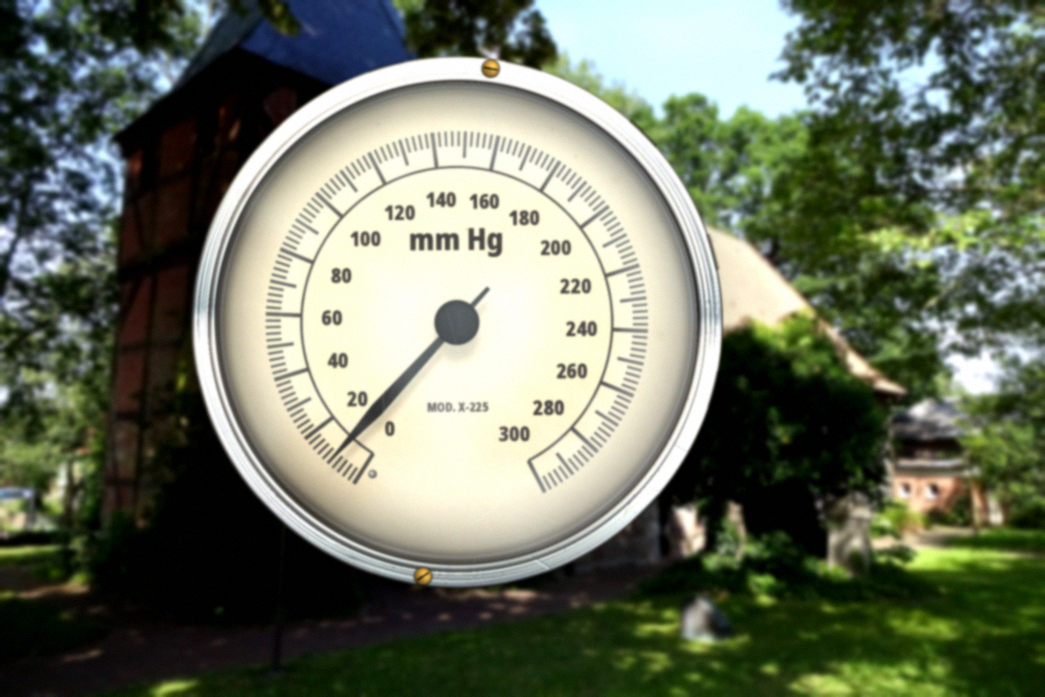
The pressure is value=10 unit=mmHg
